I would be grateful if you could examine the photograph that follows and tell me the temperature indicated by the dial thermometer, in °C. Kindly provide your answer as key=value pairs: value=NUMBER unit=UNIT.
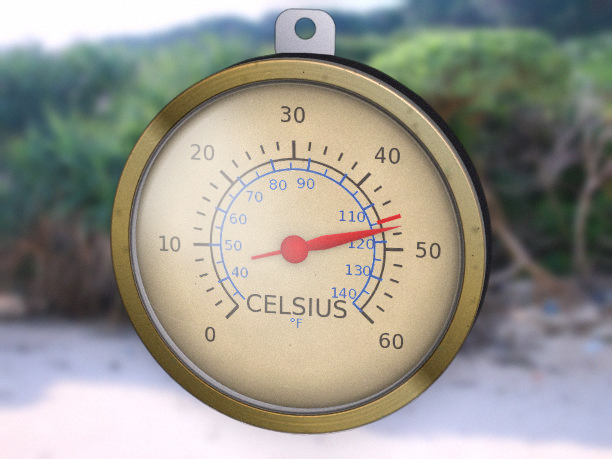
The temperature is value=47 unit=°C
